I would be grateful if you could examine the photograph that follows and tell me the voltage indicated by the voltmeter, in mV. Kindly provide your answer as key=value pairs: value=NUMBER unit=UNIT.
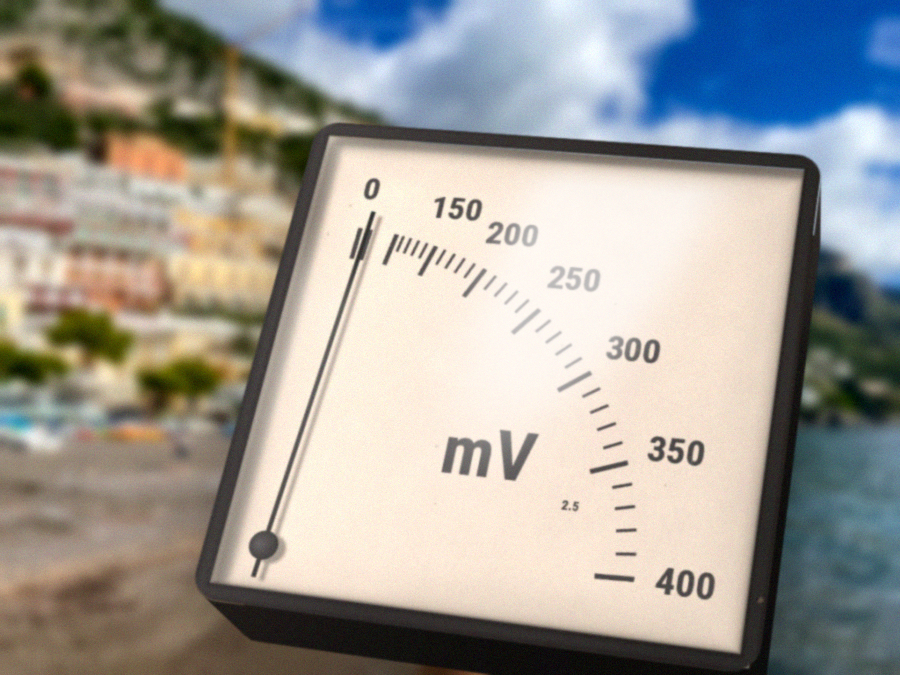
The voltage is value=50 unit=mV
